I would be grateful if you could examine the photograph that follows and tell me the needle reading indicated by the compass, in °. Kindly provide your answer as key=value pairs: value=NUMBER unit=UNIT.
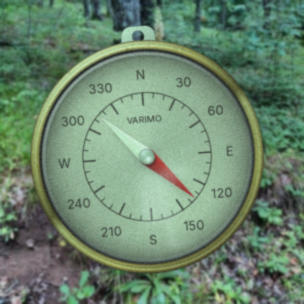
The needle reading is value=135 unit=°
